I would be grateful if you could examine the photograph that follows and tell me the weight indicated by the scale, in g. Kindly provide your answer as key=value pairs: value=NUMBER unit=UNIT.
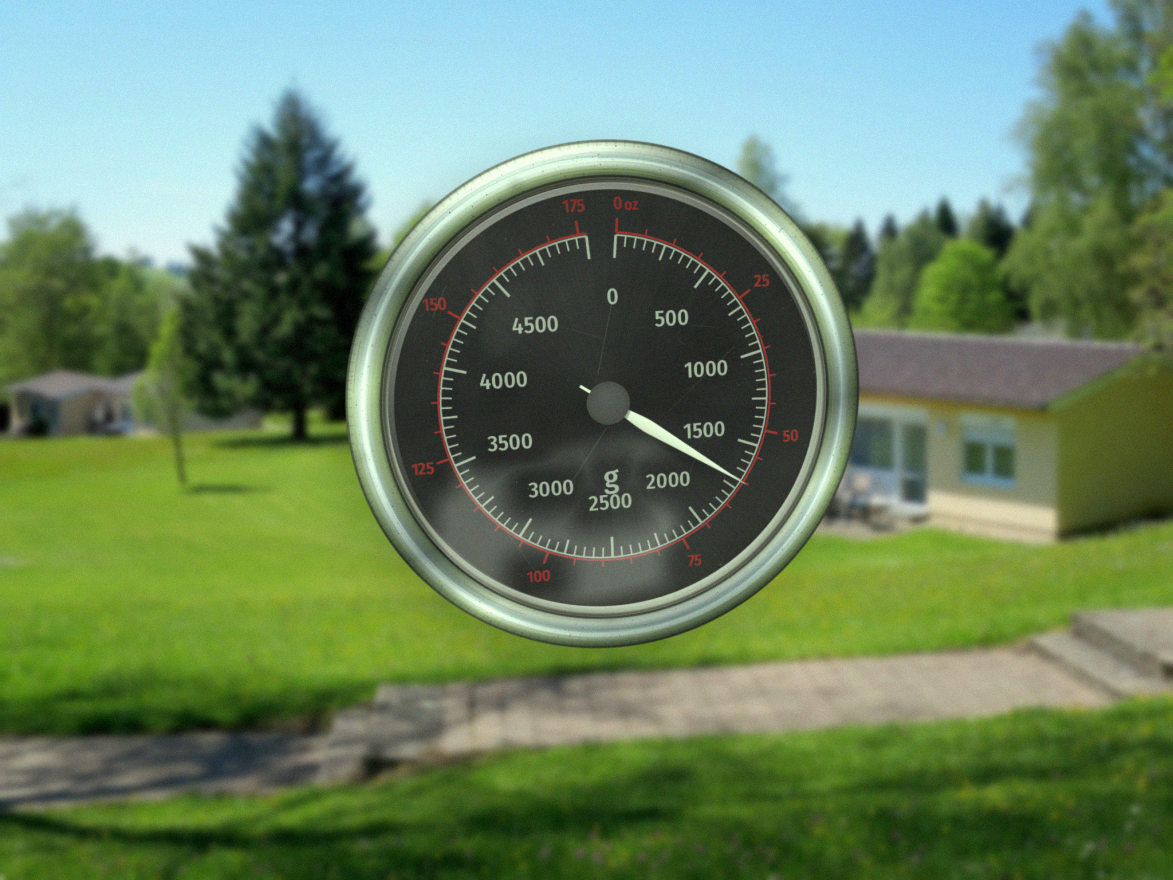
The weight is value=1700 unit=g
